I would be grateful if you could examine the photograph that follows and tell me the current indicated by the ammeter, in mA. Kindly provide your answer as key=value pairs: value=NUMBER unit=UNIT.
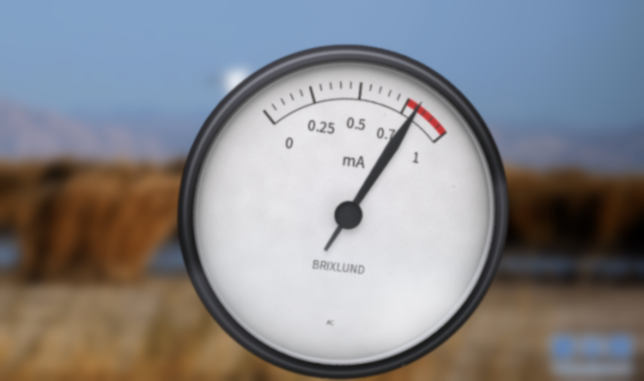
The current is value=0.8 unit=mA
